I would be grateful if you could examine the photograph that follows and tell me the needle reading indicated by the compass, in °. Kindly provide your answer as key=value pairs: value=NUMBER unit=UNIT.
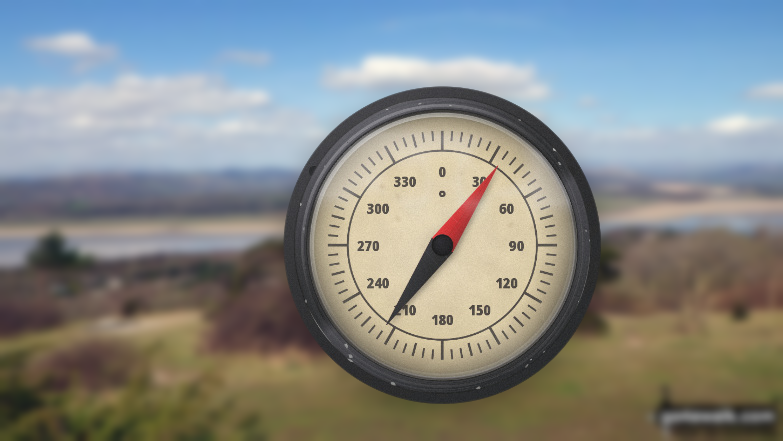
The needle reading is value=35 unit=°
